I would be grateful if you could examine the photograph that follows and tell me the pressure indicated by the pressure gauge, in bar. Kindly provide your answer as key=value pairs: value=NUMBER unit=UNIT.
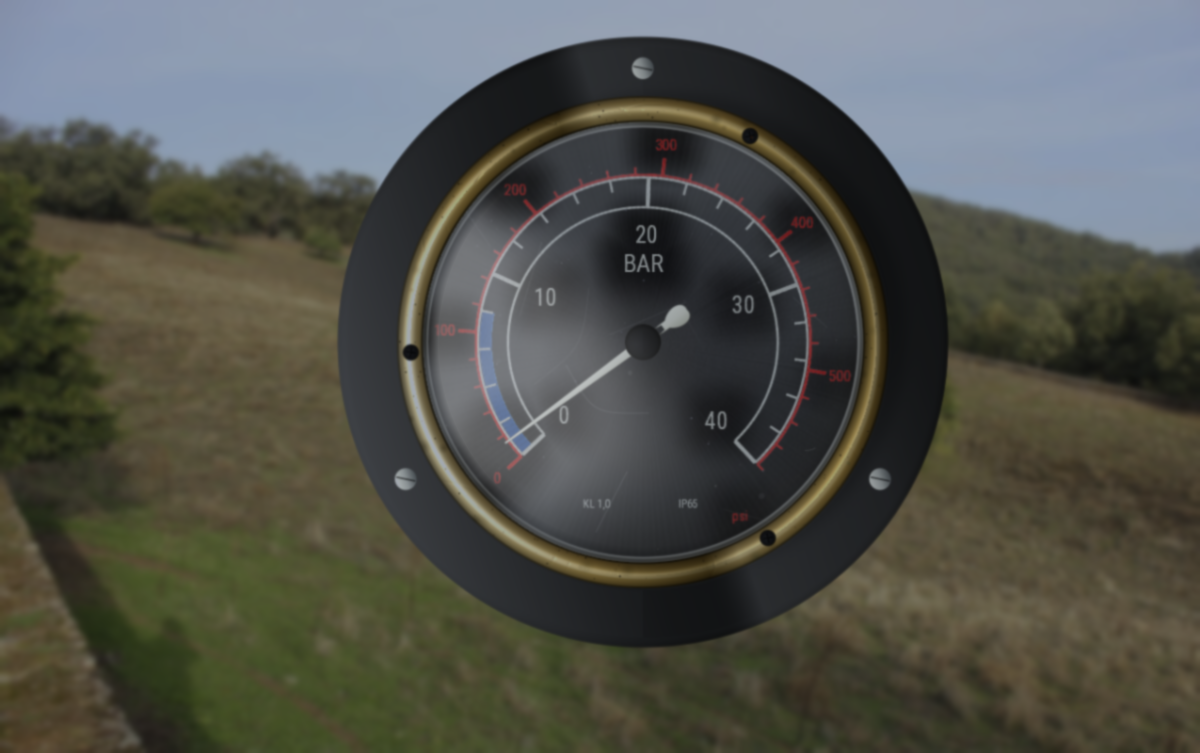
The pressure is value=1 unit=bar
